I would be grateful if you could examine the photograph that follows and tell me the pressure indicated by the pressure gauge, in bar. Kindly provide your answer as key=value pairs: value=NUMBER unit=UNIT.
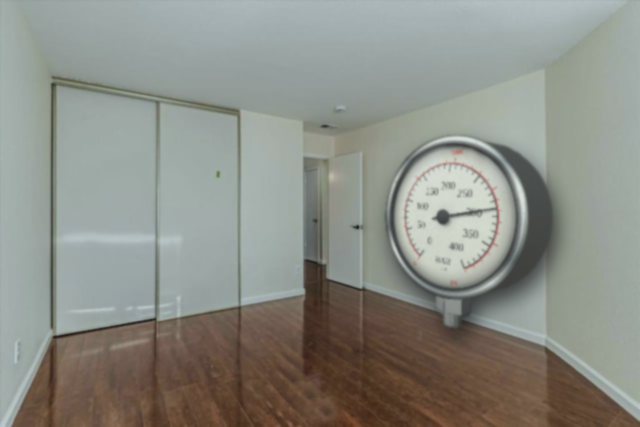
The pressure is value=300 unit=bar
